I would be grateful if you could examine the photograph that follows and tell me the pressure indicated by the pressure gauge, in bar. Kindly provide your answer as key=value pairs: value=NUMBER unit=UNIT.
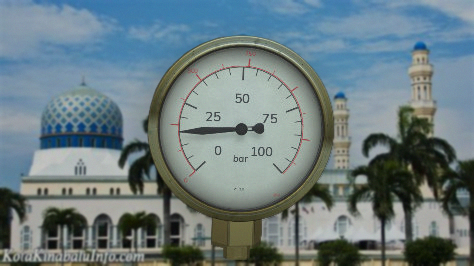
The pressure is value=15 unit=bar
